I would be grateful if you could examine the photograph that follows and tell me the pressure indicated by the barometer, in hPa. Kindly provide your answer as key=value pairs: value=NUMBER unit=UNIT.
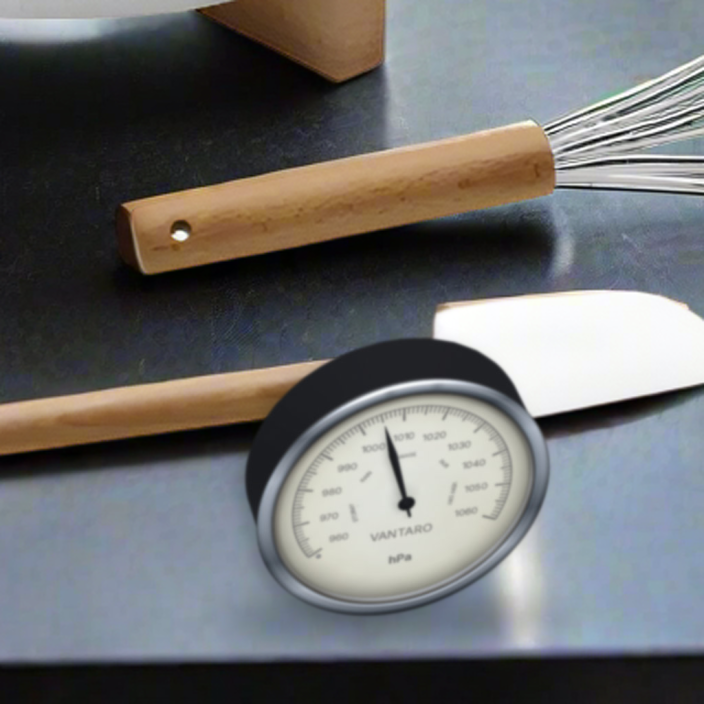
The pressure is value=1005 unit=hPa
